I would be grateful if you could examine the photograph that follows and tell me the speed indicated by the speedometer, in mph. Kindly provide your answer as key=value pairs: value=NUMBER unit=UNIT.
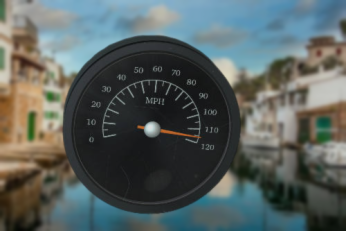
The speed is value=115 unit=mph
